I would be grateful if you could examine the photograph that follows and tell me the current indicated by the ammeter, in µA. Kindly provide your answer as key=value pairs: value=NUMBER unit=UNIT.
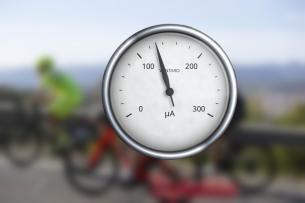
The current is value=130 unit=µA
